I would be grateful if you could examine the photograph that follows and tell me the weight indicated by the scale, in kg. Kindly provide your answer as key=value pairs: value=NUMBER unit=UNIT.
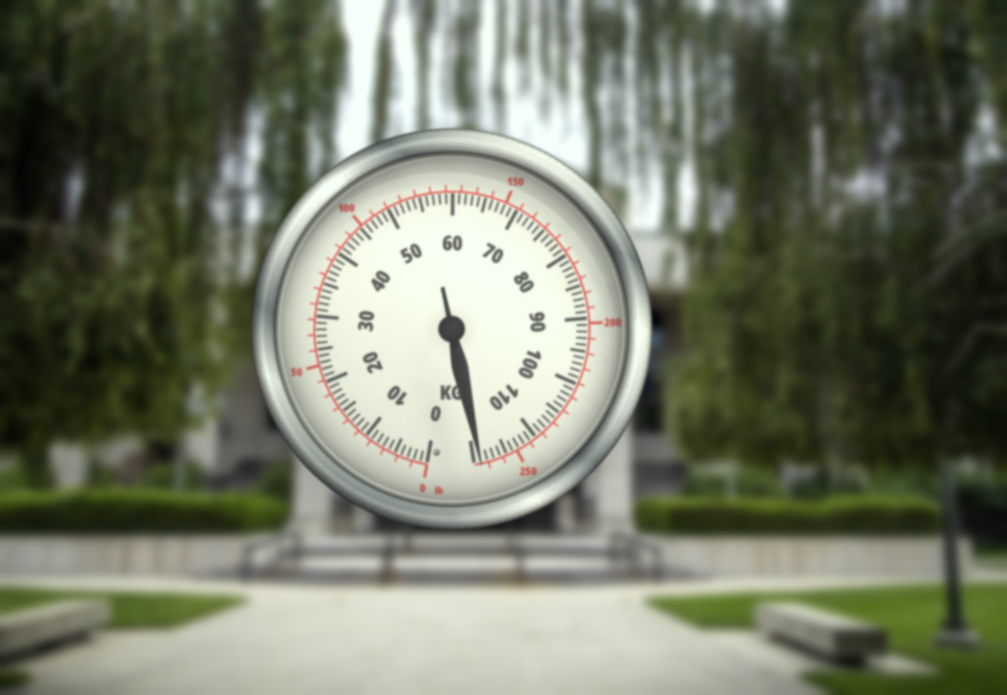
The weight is value=119 unit=kg
